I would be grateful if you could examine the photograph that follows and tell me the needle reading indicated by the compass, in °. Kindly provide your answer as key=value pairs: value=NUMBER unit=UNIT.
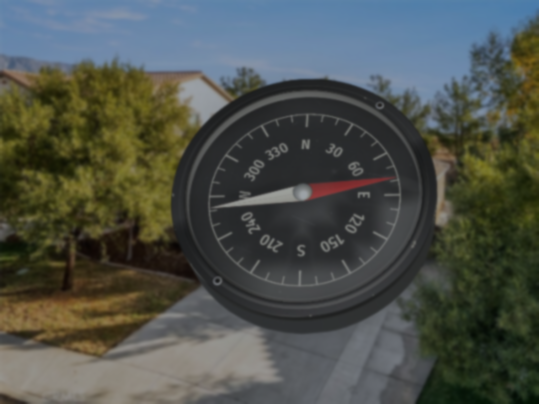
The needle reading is value=80 unit=°
